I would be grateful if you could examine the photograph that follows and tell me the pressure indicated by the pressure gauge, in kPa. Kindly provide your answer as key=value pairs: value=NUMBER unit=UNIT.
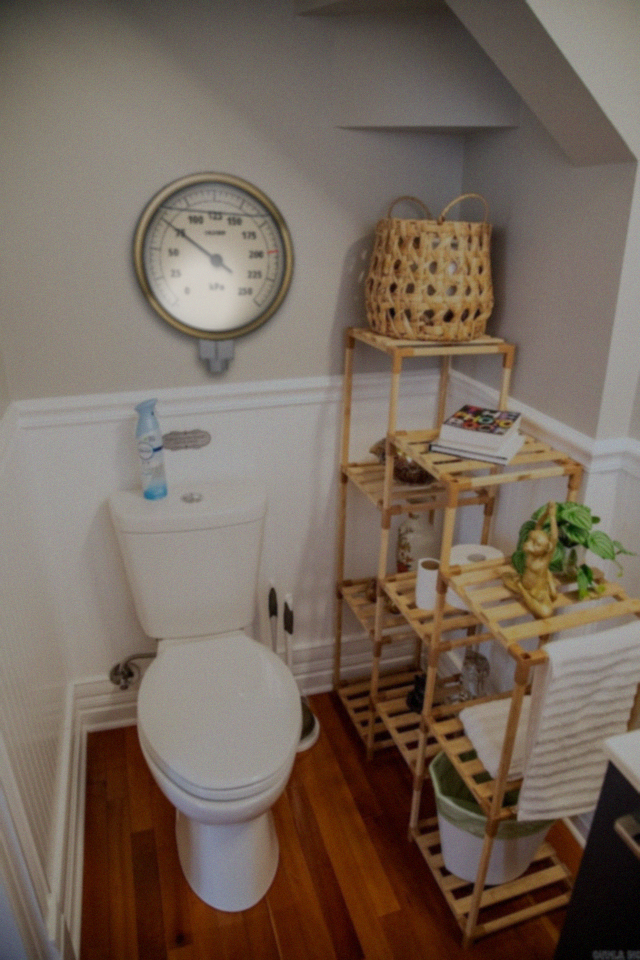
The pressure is value=75 unit=kPa
